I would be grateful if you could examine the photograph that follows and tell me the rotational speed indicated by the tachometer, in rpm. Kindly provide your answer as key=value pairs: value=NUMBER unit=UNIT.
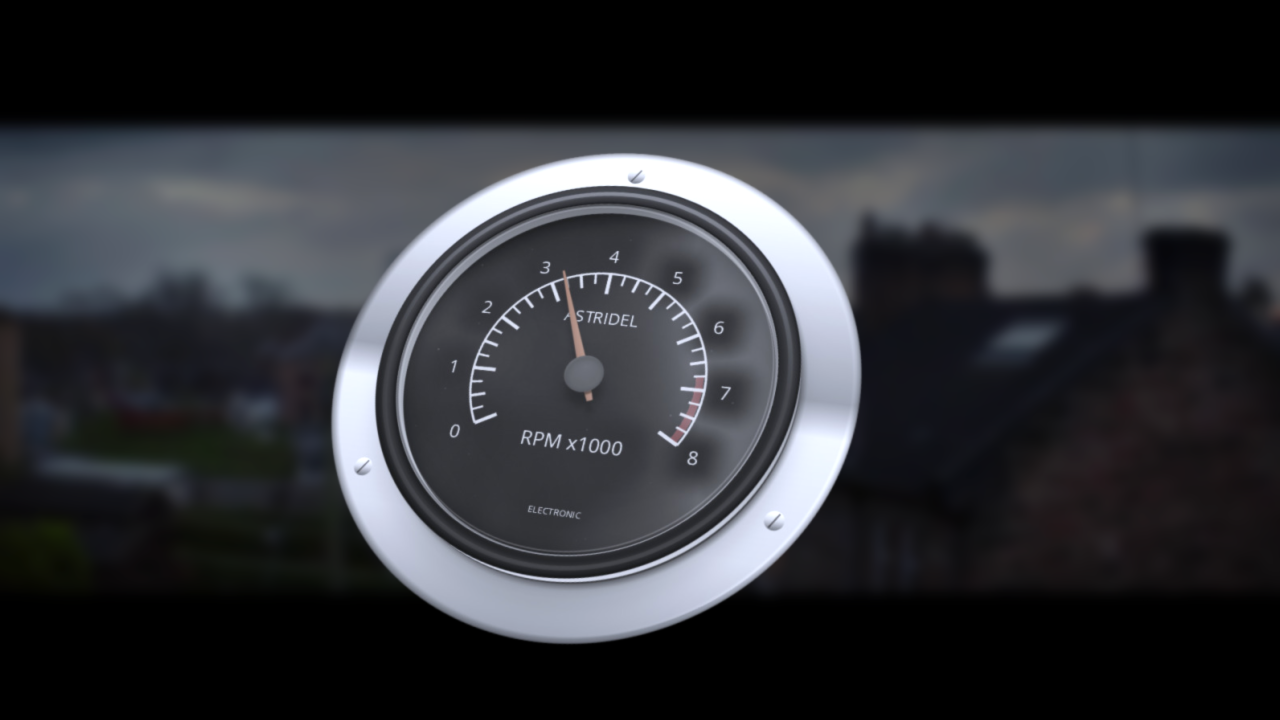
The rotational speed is value=3250 unit=rpm
